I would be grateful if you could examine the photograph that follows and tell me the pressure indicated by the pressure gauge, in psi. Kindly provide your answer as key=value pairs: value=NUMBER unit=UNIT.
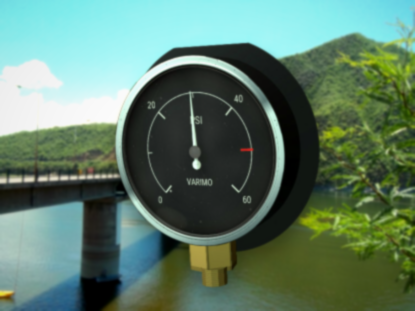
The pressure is value=30 unit=psi
